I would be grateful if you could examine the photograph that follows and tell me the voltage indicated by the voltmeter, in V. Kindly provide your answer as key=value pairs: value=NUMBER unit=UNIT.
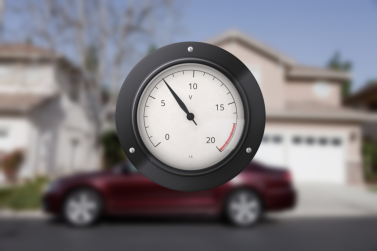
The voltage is value=7 unit=V
